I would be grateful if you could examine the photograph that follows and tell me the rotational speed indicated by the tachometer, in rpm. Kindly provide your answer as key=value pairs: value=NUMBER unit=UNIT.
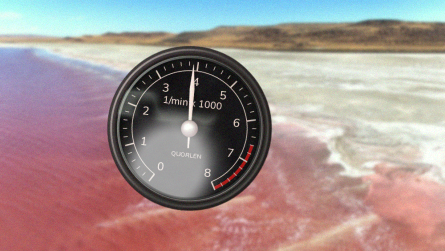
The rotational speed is value=3900 unit=rpm
